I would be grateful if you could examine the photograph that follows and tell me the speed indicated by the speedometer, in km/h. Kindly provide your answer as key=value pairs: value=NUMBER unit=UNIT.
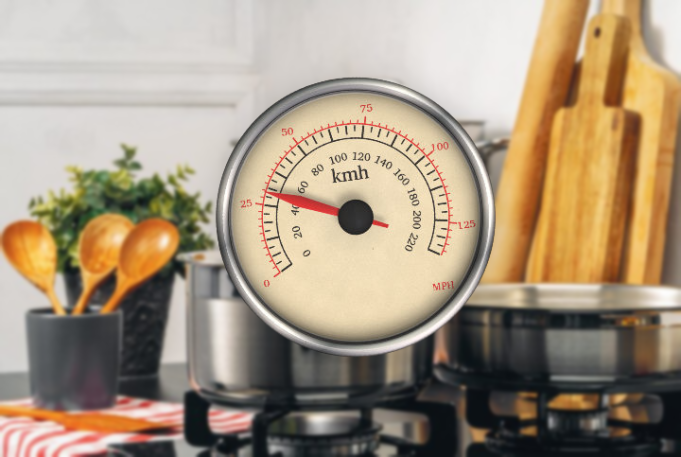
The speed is value=47.5 unit=km/h
